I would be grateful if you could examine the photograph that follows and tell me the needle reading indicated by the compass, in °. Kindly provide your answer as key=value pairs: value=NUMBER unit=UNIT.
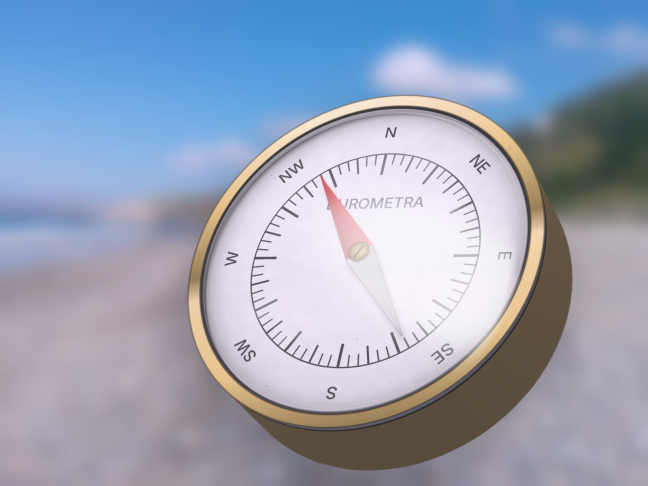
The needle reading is value=325 unit=°
